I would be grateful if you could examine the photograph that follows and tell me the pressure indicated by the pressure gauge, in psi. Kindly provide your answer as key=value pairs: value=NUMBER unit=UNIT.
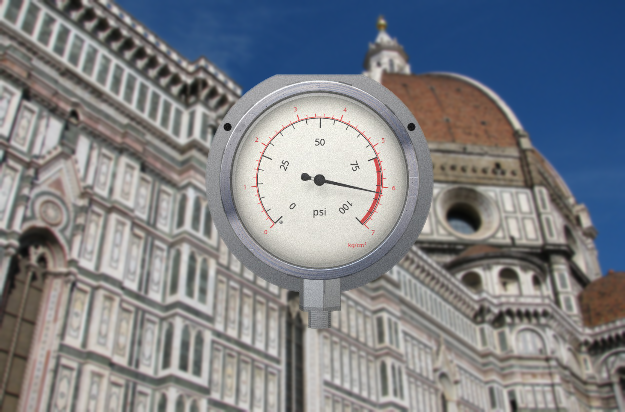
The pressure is value=87.5 unit=psi
